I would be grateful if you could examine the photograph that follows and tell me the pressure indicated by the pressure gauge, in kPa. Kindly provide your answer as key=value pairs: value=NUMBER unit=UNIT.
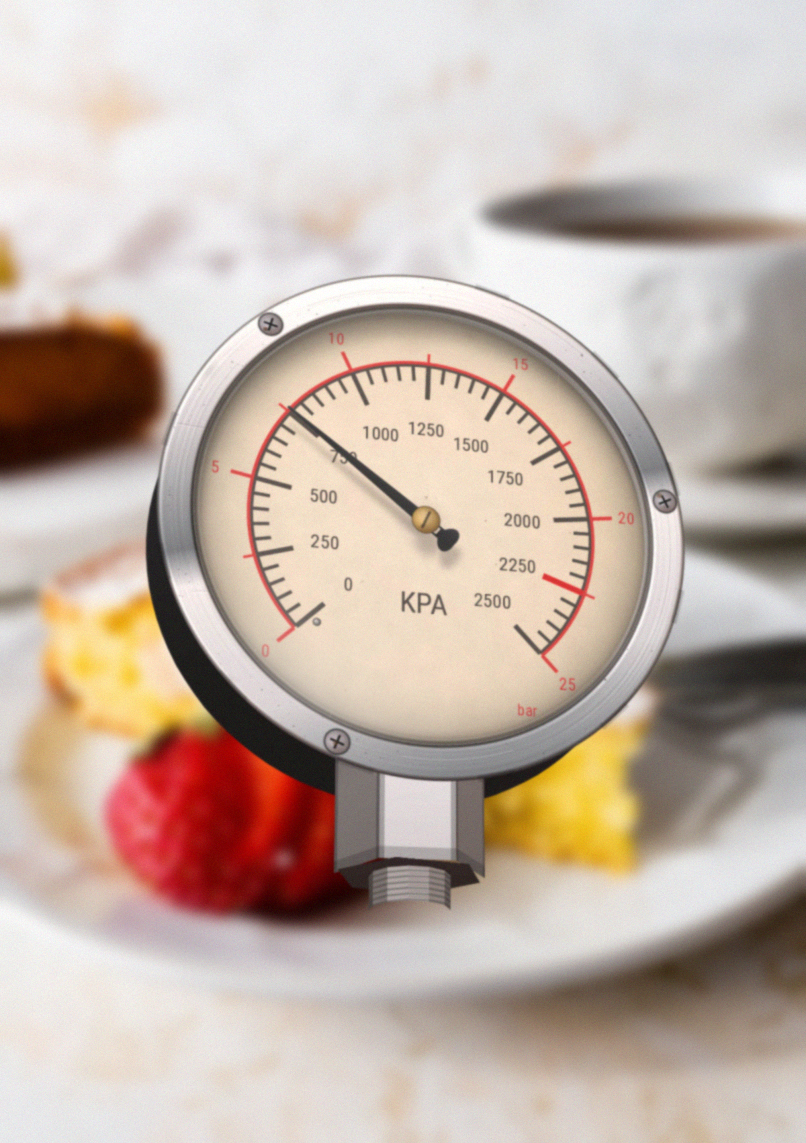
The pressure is value=750 unit=kPa
